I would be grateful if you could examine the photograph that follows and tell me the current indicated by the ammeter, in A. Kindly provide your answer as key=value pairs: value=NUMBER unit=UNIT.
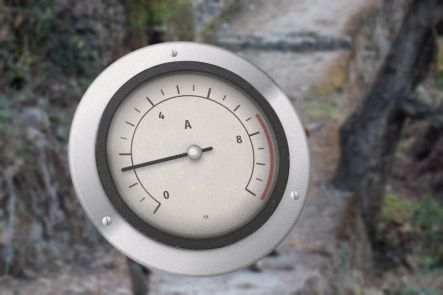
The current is value=1.5 unit=A
